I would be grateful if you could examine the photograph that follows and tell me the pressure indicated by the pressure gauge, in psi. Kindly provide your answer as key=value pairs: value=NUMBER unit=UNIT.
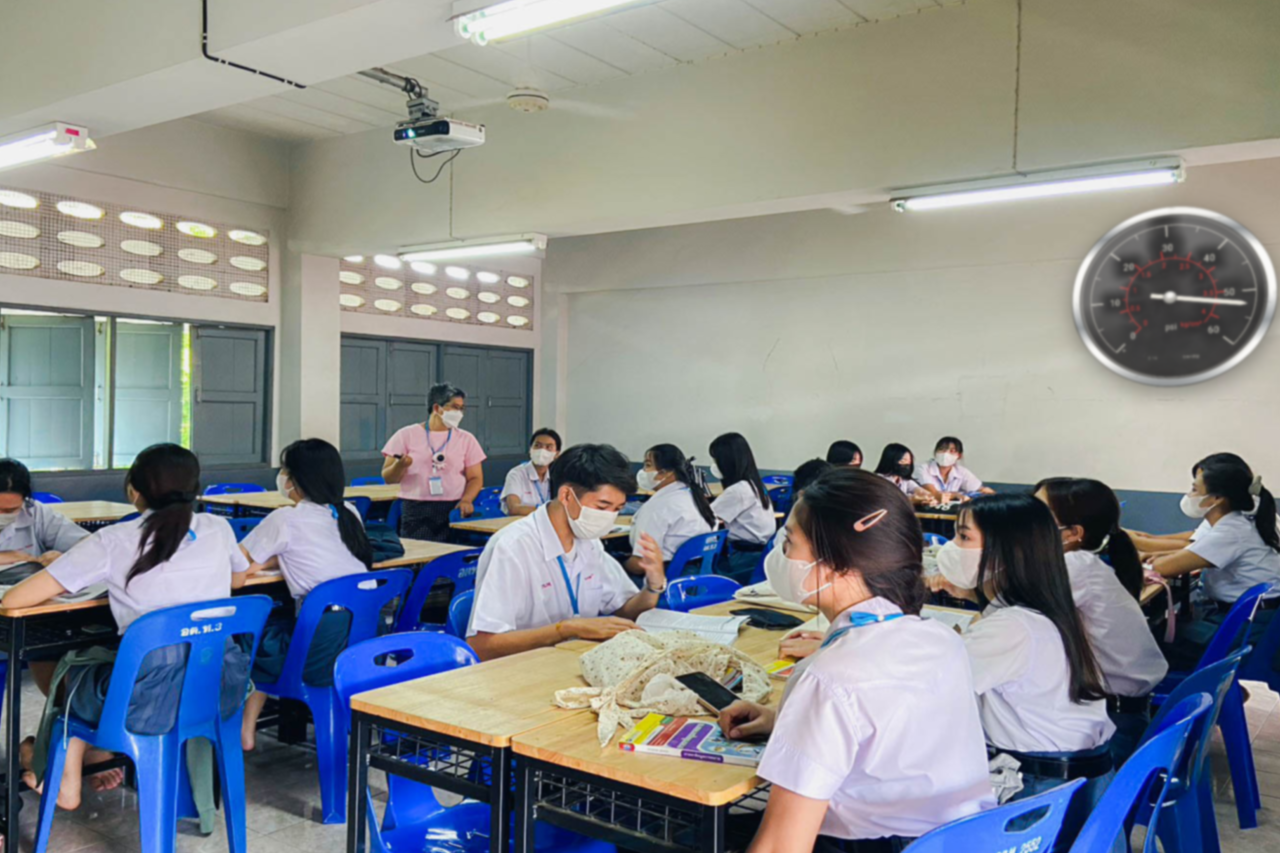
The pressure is value=52.5 unit=psi
